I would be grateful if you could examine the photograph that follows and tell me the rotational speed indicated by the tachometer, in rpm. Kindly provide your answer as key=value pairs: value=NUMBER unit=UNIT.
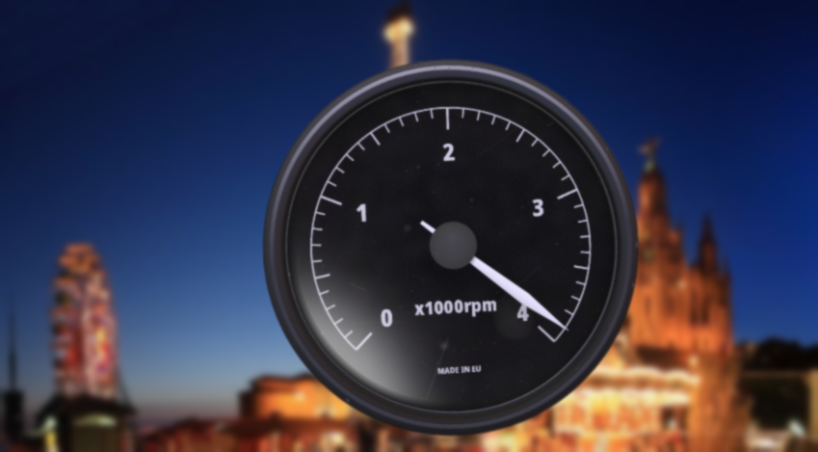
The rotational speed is value=3900 unit=rpm
